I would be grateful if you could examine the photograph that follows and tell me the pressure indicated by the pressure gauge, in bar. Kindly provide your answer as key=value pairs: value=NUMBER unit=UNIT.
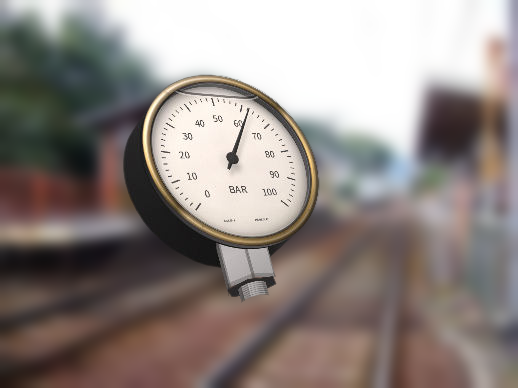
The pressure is value=62 unit=bar
